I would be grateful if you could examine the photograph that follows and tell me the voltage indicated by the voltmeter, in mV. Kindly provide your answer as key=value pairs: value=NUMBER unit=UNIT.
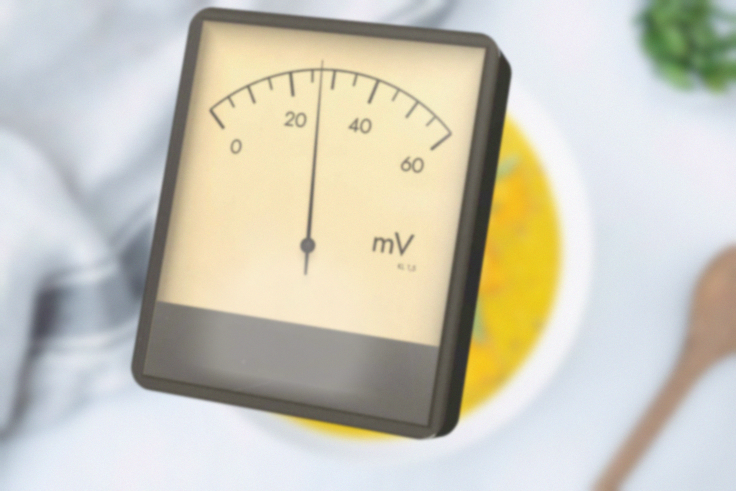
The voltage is value=27.5 unit=mV
